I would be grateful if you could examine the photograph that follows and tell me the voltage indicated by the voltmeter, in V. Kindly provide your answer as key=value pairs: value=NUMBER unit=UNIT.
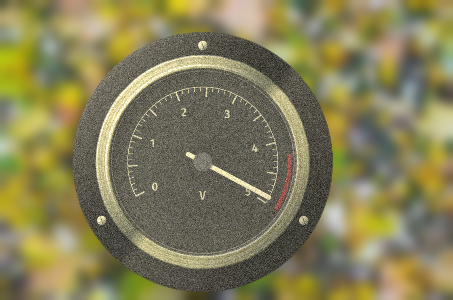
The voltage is value=4.9 unit=V
